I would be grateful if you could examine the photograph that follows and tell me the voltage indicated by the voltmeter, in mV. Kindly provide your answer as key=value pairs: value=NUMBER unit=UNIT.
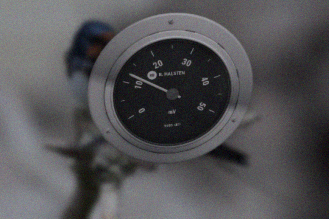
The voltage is value=12.5 unit=mV
